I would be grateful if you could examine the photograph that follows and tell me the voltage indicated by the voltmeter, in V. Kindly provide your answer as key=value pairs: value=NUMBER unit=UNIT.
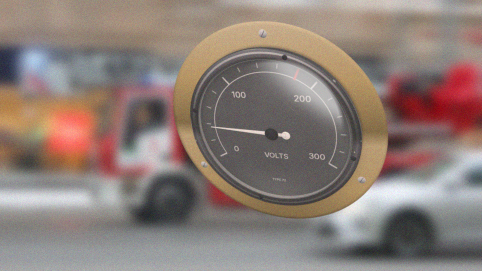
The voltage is value=40 unit=V
